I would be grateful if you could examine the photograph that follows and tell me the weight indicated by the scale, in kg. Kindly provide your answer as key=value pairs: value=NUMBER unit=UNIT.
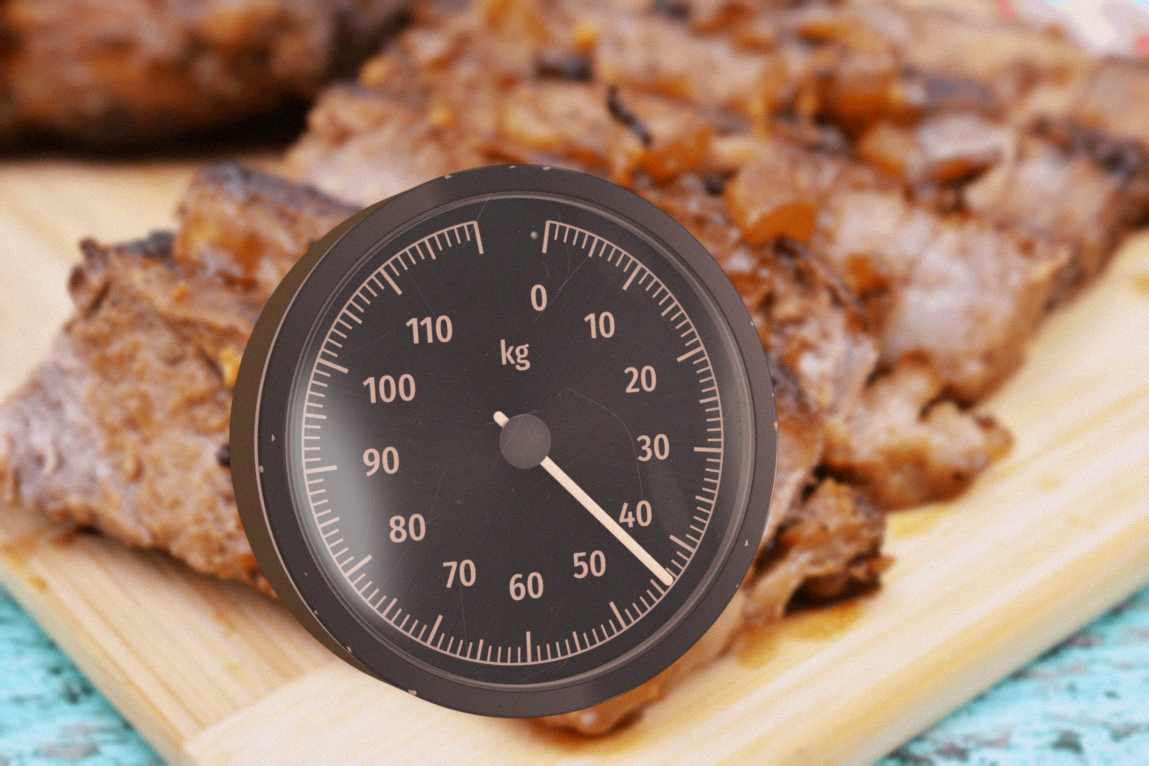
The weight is value=44 unit=kg
